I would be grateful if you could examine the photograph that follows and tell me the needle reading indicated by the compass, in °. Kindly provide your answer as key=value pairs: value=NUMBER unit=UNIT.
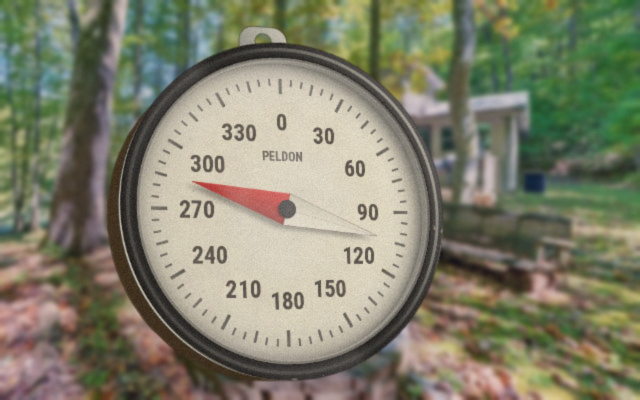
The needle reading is value=285 unit=°
